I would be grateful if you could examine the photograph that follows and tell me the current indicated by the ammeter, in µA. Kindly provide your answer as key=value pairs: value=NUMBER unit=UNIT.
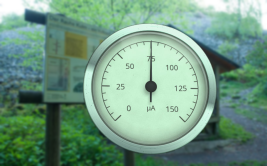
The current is value=75 unit=µA
